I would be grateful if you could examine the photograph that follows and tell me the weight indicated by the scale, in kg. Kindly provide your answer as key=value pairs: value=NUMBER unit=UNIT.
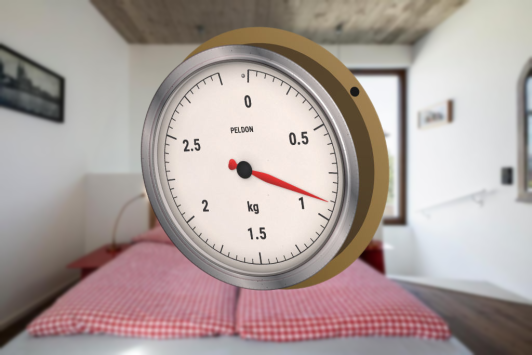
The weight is value=0.9 unit=kg
